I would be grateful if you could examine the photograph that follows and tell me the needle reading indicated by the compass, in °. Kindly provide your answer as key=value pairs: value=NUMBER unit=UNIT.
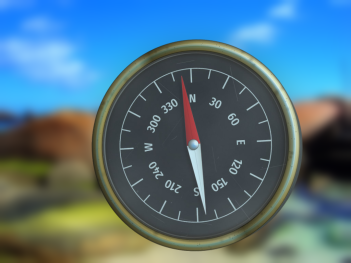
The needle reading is value=352.5 unit=°
